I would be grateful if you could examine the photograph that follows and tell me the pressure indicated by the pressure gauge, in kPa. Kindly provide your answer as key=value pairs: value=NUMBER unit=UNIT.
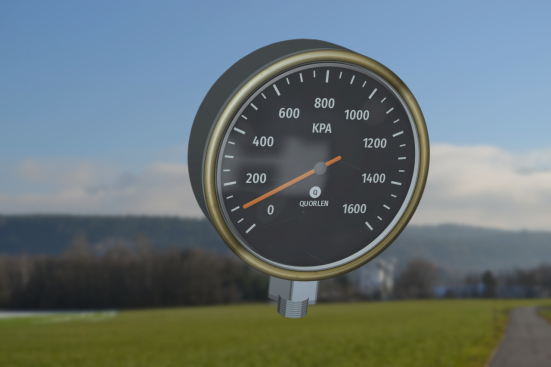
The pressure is value=100 unit=kPa
